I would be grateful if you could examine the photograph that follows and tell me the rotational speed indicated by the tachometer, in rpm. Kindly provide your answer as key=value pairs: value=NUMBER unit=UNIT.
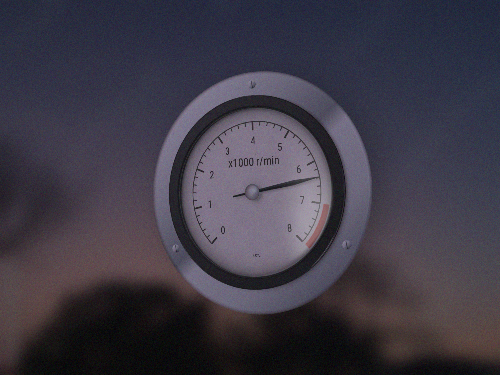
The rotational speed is value=6400 unit=rpm
